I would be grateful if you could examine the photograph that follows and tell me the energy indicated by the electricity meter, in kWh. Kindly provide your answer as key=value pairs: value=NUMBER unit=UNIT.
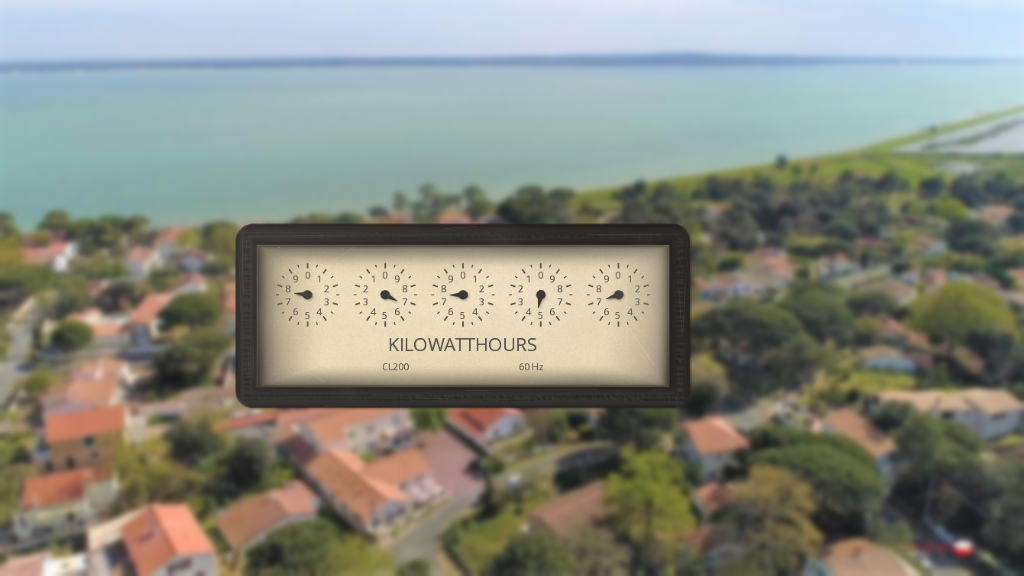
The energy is value=76747 unit=kWh
